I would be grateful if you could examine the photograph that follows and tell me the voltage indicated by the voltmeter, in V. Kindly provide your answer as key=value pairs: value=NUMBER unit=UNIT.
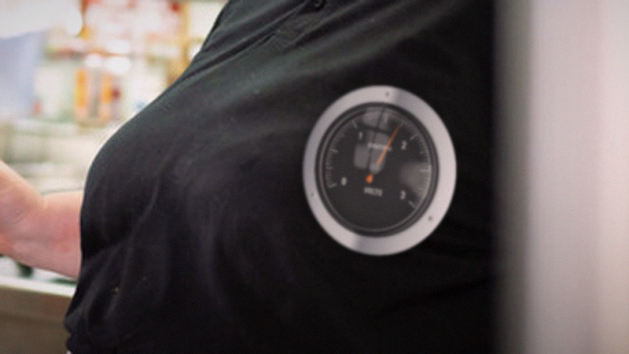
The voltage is value=1.75 unit=V
